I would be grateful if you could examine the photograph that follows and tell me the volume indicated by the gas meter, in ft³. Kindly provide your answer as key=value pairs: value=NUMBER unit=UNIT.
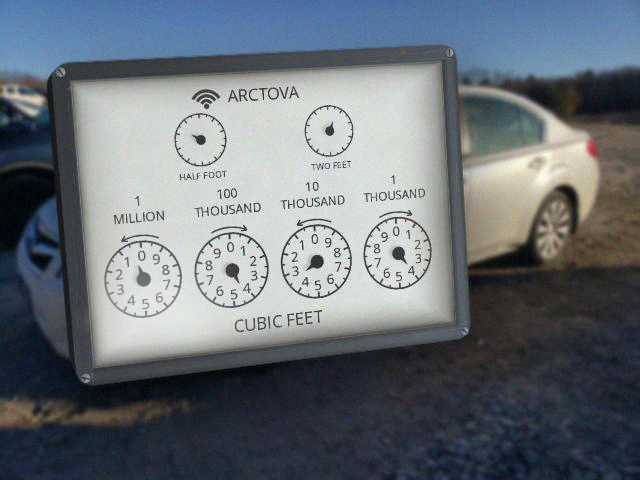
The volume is value=43400 unit=ft³
